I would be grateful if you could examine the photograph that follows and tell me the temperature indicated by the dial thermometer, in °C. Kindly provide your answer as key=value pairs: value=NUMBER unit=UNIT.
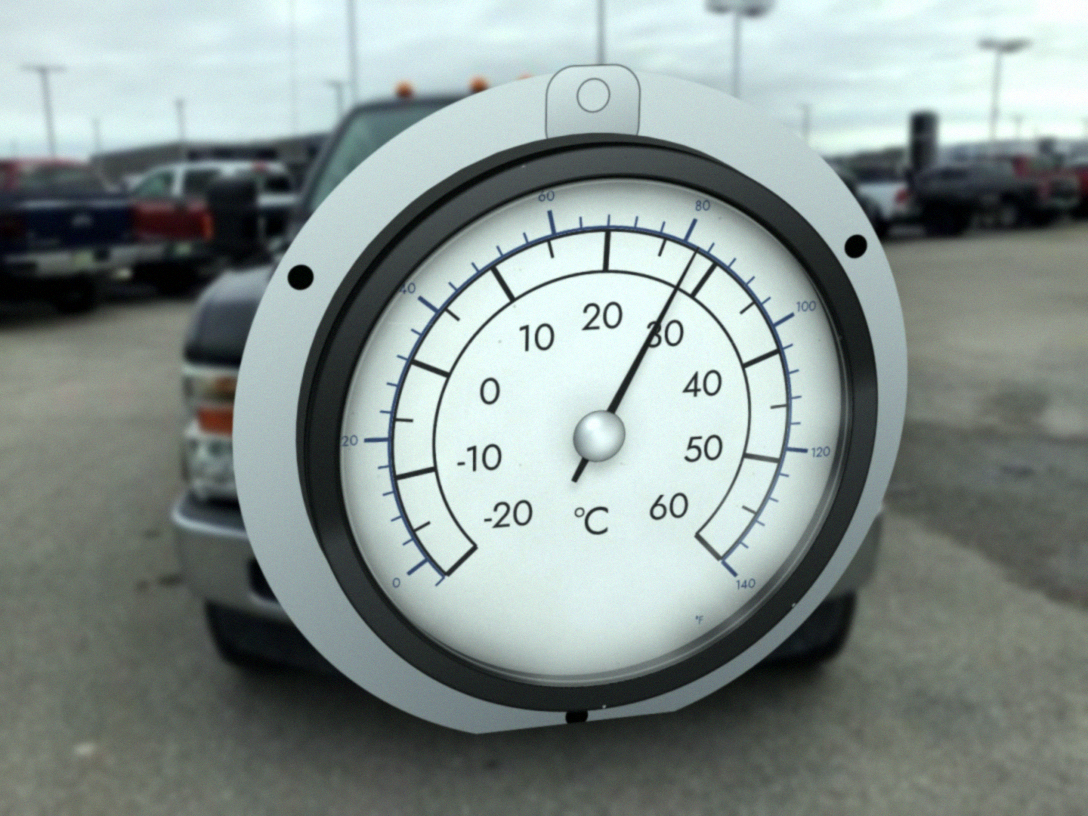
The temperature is value=27.5 unit=°C
